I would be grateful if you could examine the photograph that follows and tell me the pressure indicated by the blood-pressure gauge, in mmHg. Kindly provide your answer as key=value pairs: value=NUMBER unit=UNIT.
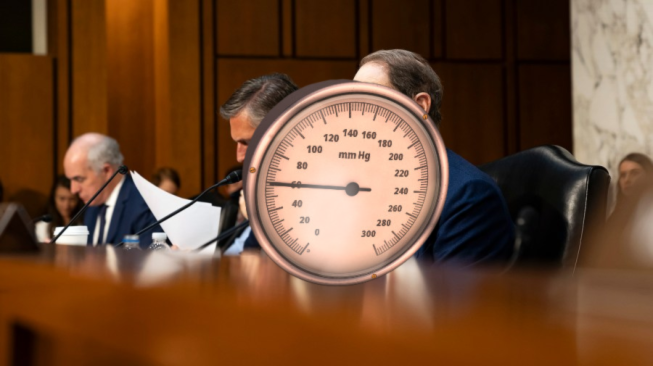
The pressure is value=60 unit=mmHg
